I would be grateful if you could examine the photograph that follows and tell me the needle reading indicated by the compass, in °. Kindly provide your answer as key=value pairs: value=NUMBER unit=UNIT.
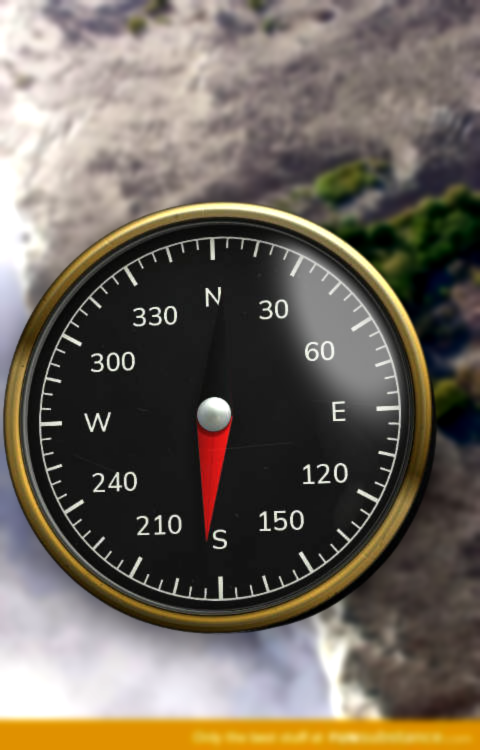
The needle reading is value=185 unit=°
